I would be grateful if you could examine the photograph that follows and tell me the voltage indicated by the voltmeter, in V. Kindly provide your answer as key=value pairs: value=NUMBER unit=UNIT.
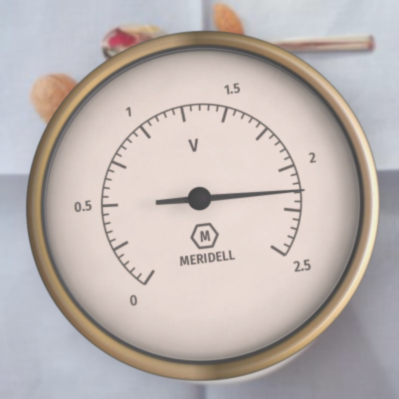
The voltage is value=2.15 unit=V
